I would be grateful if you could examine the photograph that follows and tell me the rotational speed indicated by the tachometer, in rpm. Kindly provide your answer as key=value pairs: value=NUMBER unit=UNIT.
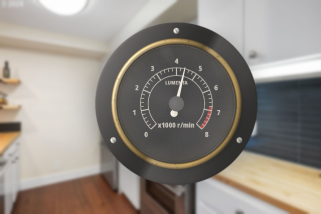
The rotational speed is value=4400 unit=rpm
